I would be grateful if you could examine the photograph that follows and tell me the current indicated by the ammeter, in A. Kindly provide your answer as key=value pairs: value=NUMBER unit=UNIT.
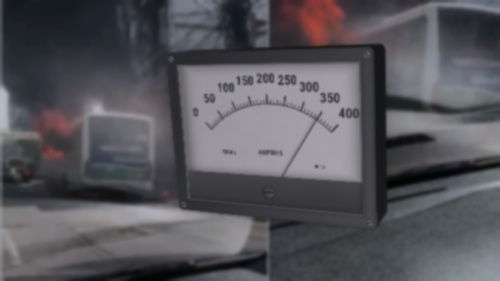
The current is value=350 unit=A
